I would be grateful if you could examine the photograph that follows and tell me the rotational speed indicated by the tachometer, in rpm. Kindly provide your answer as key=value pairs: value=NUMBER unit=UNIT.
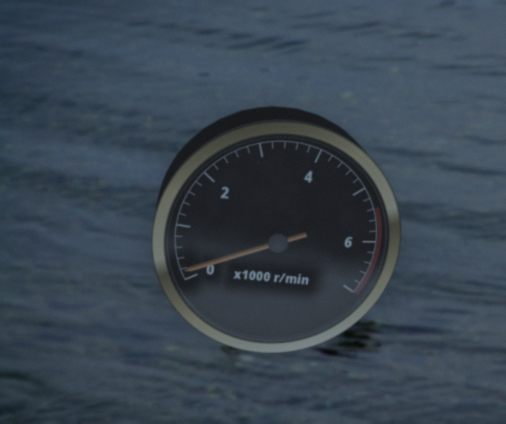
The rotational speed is value=200 unit=rpm
